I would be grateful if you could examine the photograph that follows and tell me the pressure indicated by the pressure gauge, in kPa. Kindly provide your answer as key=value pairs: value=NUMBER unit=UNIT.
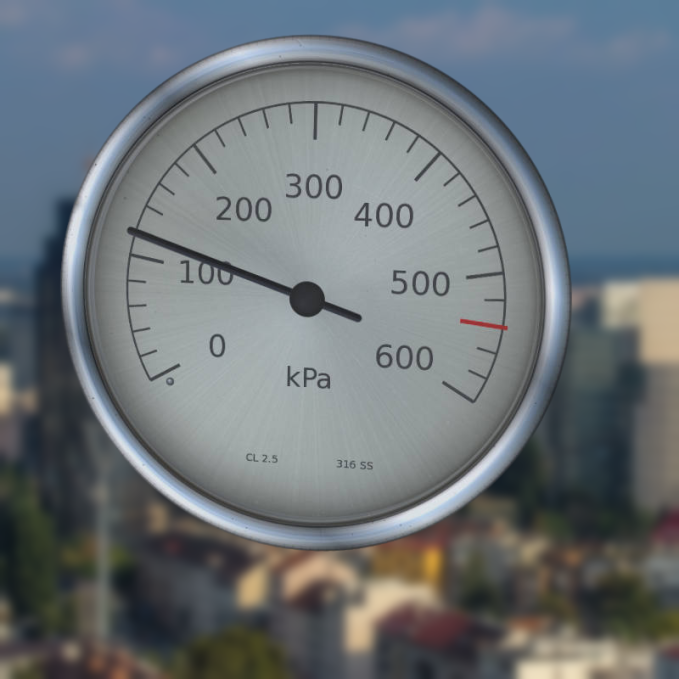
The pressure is value=120 unit=kPa
